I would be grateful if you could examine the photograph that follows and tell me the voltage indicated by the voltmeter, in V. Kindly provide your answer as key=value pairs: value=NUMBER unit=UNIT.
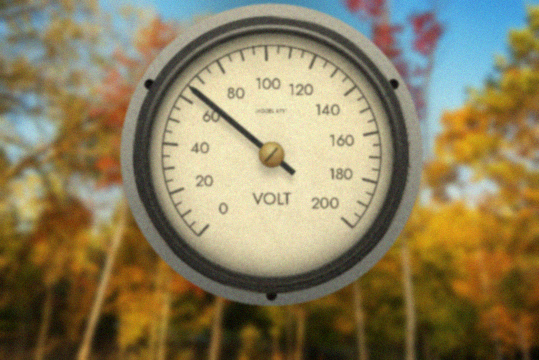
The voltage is value=65 unit=V
